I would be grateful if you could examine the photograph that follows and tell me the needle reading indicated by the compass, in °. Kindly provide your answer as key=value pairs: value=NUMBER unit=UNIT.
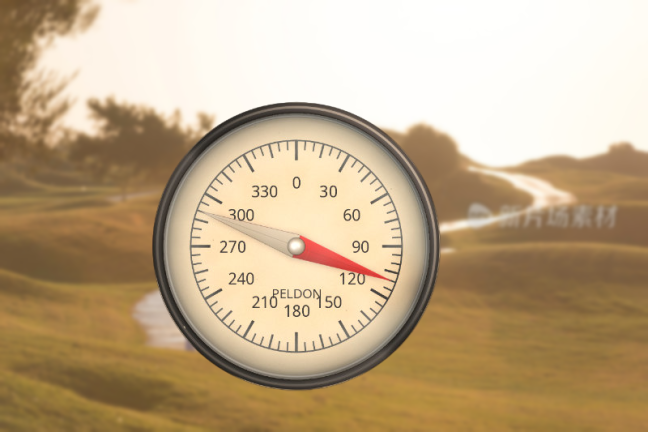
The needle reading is value=110 unit=°
